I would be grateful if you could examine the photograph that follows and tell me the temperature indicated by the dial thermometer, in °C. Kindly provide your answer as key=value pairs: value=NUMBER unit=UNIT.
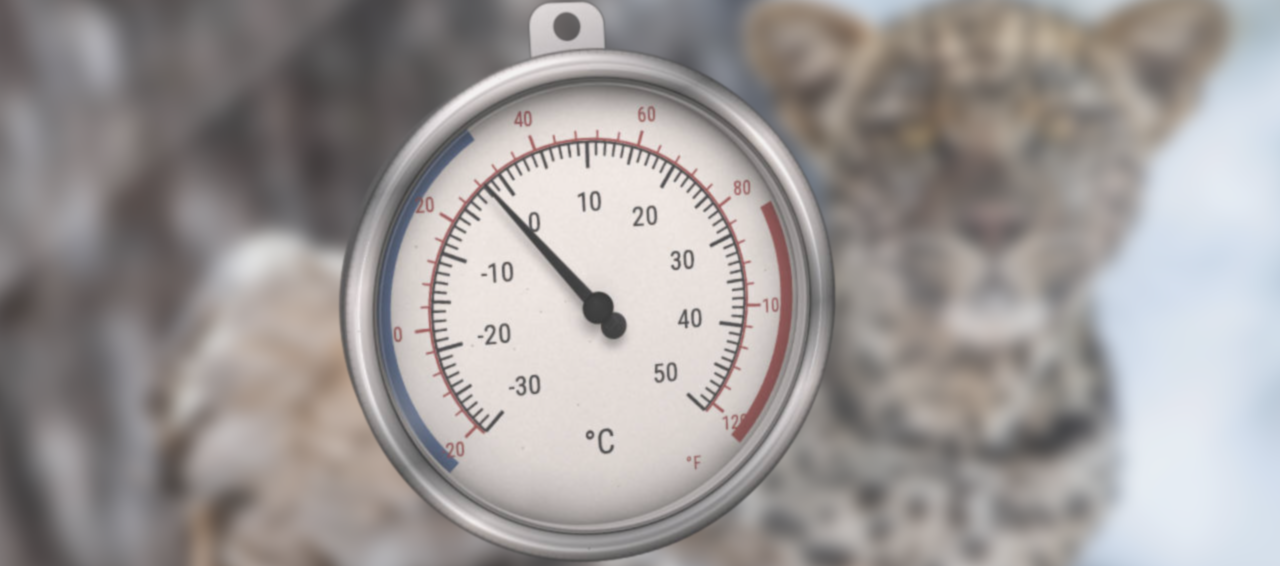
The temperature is value=-2 unit=°C
